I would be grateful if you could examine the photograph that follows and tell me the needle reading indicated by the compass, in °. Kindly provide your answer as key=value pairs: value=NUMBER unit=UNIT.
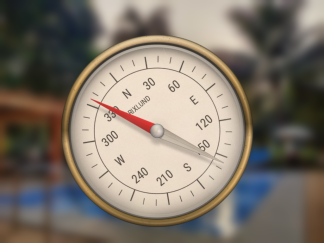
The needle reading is value=335 unit=°
